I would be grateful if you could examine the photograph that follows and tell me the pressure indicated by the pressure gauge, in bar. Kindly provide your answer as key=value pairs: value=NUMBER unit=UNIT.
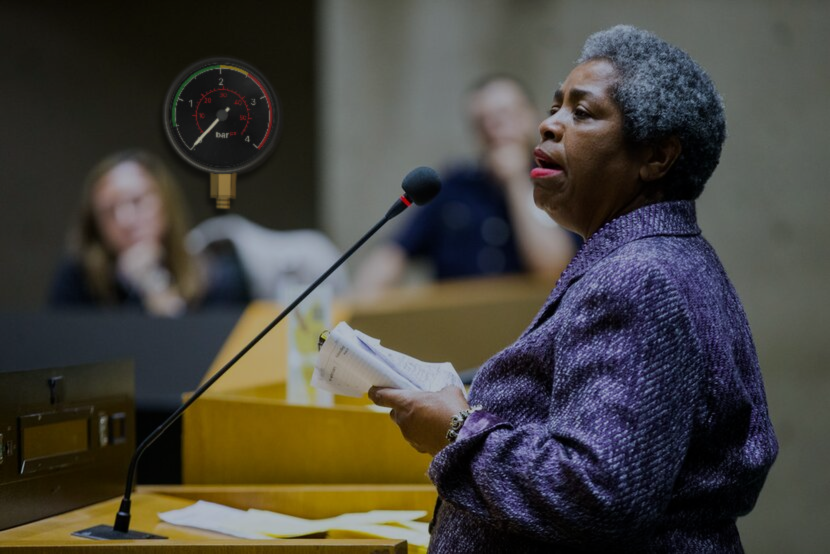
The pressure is value=0 unit=bar
